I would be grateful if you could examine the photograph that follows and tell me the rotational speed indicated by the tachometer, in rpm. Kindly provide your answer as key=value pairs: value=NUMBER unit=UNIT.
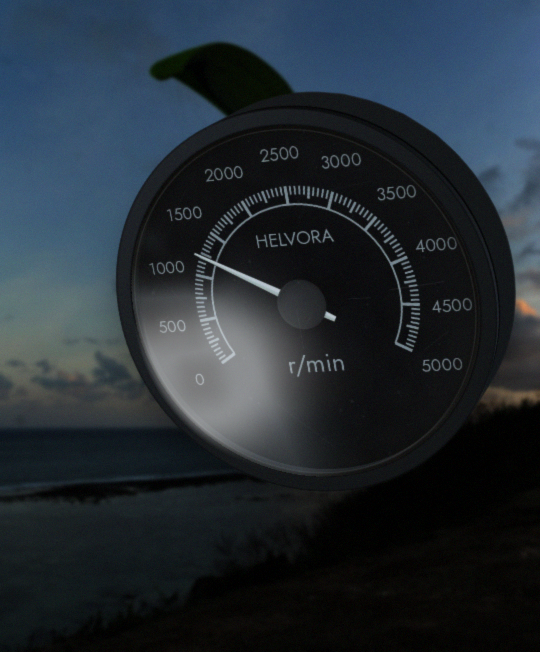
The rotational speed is value=1250 unit=rpm
